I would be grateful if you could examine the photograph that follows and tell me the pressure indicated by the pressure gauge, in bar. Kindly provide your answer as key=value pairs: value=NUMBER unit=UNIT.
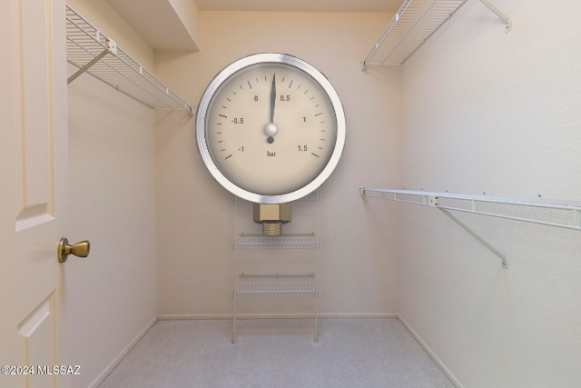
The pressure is value=0.3 unit=bar
